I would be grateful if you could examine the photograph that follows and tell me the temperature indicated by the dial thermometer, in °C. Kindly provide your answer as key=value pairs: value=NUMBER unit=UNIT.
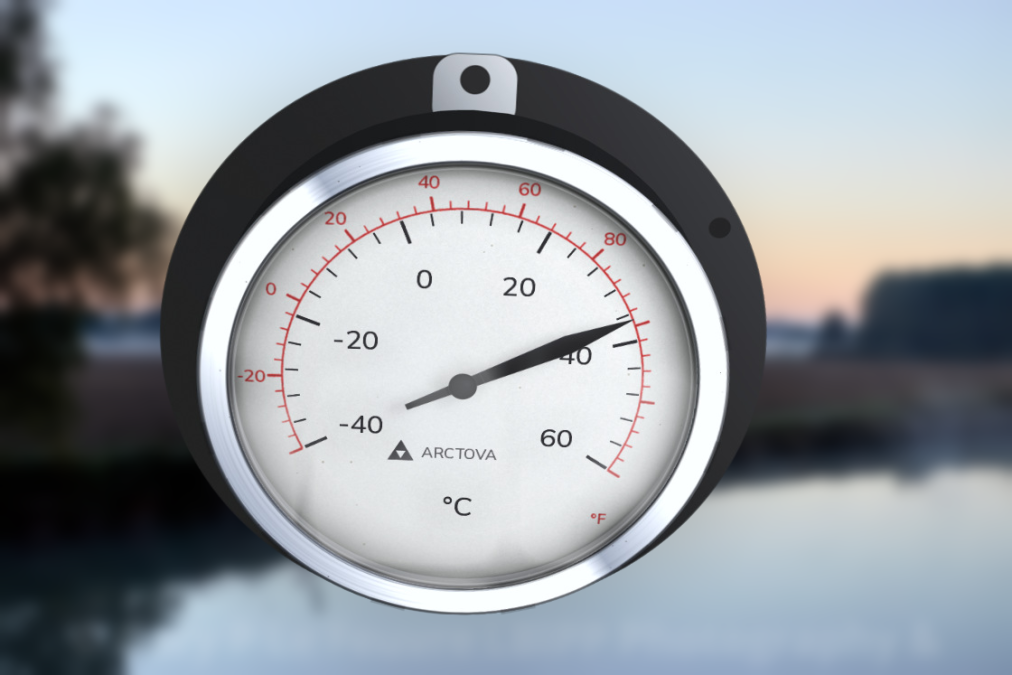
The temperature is value=36 unit=°C
